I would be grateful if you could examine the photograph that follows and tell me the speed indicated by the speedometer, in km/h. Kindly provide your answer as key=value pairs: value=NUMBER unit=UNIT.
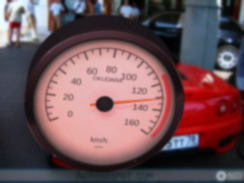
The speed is value=130 unit=km/h
